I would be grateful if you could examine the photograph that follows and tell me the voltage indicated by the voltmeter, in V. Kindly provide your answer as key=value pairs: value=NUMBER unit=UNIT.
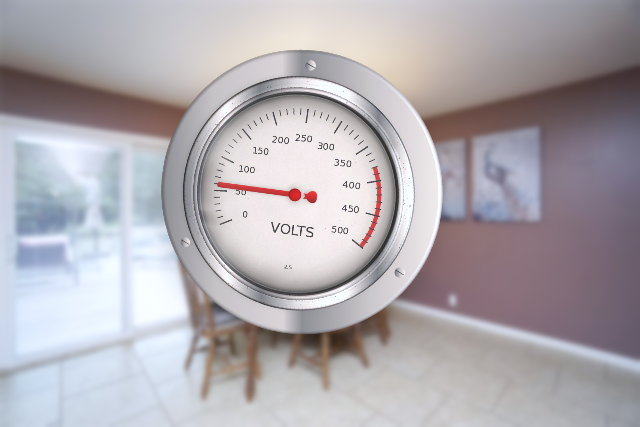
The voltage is value=60 unit=V
